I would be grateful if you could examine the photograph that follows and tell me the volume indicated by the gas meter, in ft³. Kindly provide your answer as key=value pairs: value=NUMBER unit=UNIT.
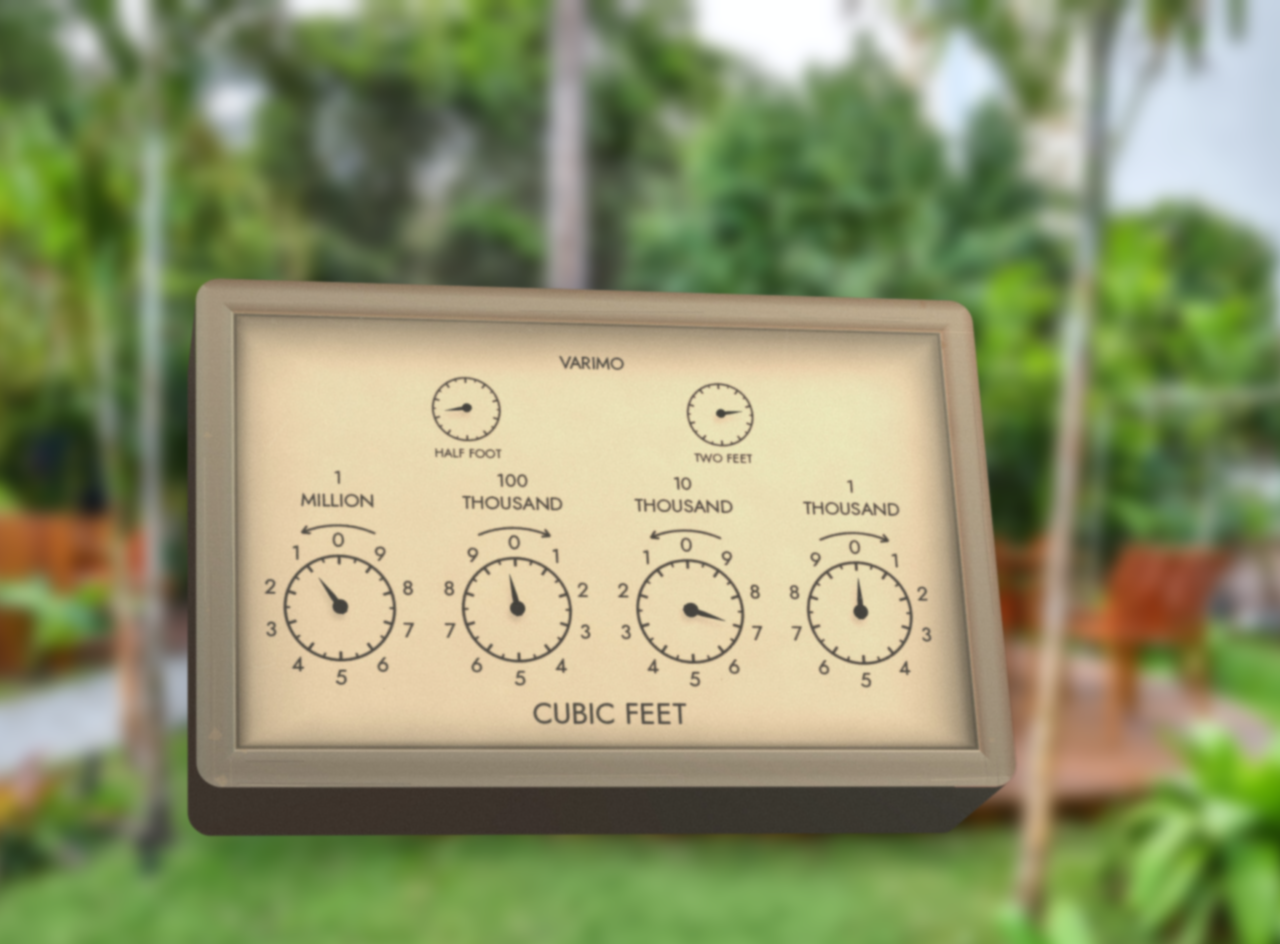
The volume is value=97000 unit=ft³
